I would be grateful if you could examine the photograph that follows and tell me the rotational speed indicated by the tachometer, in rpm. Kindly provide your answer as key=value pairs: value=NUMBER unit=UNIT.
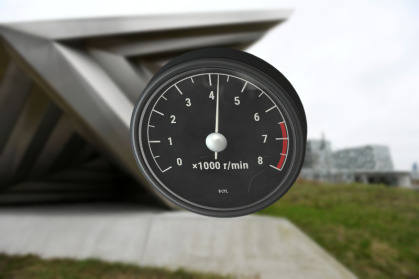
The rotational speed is value=4250 unit=rpm
